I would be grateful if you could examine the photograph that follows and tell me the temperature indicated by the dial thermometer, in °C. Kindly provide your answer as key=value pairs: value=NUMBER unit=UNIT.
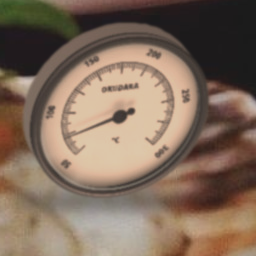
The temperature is value=75 unit=°C
